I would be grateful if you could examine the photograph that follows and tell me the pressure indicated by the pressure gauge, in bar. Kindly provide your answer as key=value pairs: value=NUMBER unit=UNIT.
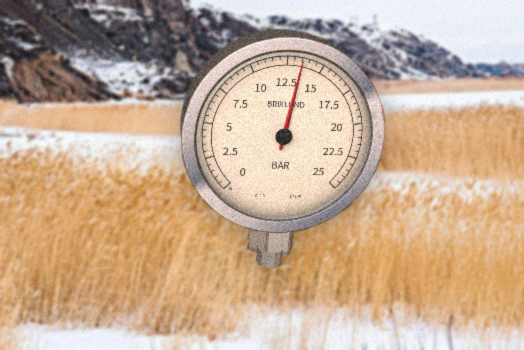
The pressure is value=13.5 unit=bar
